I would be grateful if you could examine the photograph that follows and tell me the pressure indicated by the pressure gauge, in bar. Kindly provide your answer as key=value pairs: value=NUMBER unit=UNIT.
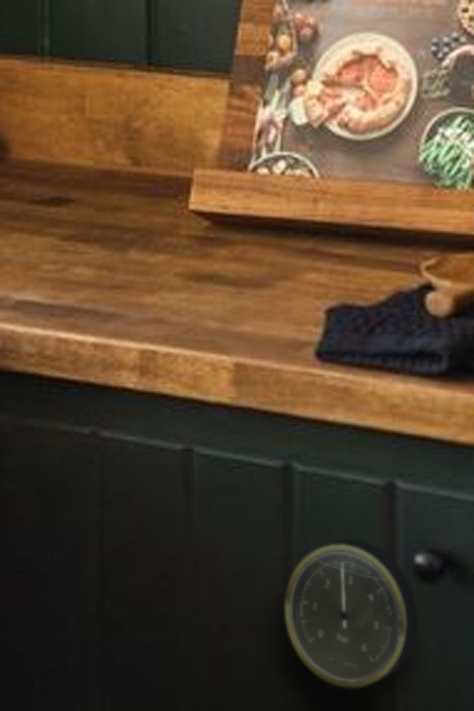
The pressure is value=2.75 unit=bar
